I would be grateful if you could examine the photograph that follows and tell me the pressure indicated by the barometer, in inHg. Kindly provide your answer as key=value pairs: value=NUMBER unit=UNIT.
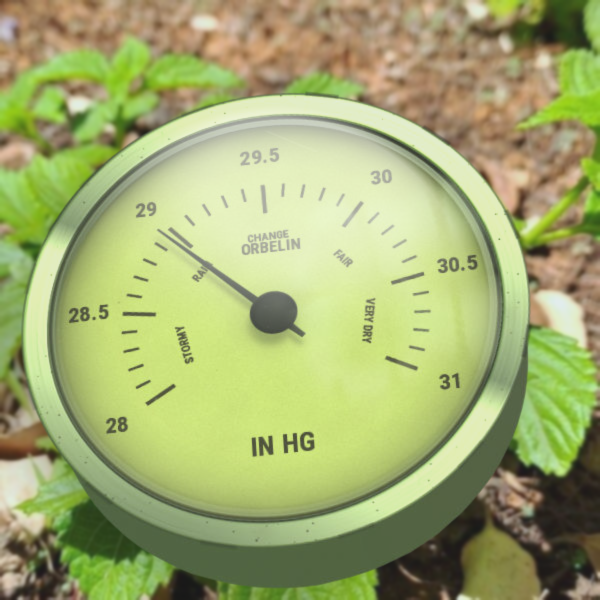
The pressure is value=28.95 unit=inHg
